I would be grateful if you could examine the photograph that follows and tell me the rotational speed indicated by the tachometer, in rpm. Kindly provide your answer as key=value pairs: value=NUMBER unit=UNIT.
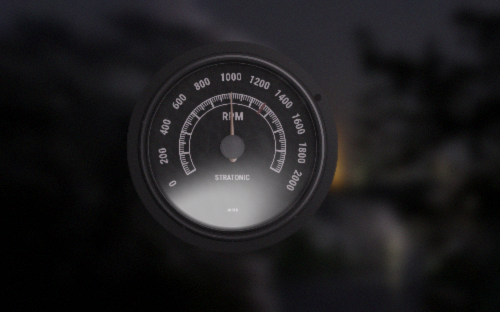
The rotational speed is value=1000 unit=rpm
